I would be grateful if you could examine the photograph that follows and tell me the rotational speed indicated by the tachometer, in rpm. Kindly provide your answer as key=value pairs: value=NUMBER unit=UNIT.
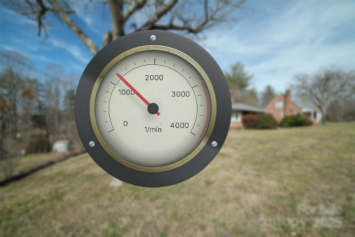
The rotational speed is value=1200 unit=rpm
